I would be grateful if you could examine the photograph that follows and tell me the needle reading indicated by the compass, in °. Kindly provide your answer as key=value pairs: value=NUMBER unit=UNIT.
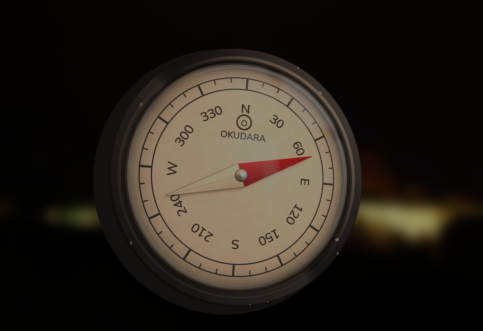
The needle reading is value=70 unit=°
